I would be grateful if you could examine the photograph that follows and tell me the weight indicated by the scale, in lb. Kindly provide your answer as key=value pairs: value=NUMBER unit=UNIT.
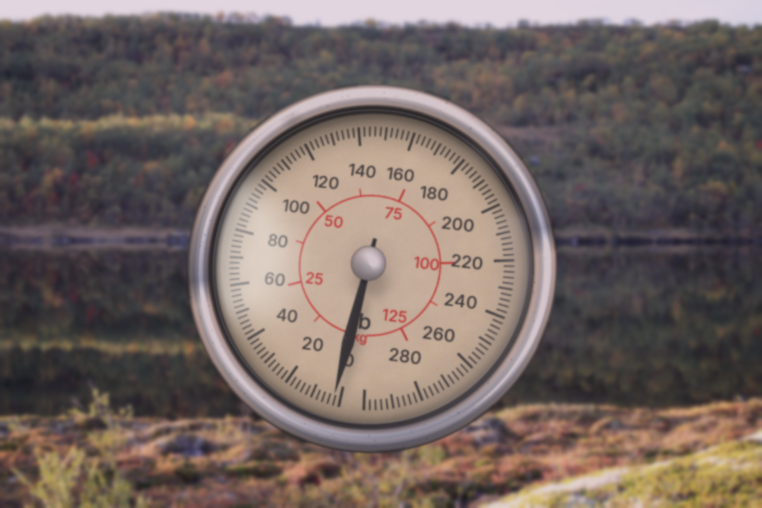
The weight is value=2 unit=lb
